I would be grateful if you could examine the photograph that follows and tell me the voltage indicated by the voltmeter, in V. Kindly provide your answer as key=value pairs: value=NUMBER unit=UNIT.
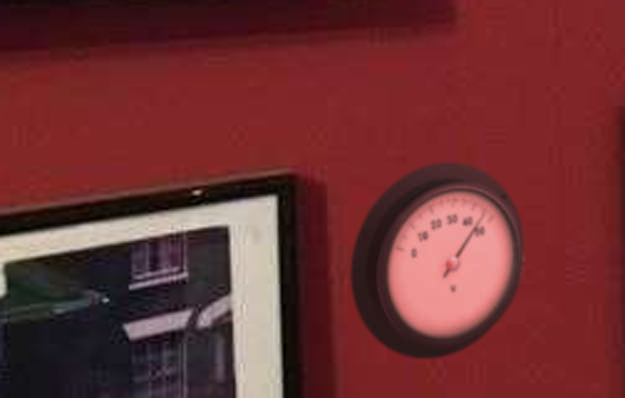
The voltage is value=45 unit=V
